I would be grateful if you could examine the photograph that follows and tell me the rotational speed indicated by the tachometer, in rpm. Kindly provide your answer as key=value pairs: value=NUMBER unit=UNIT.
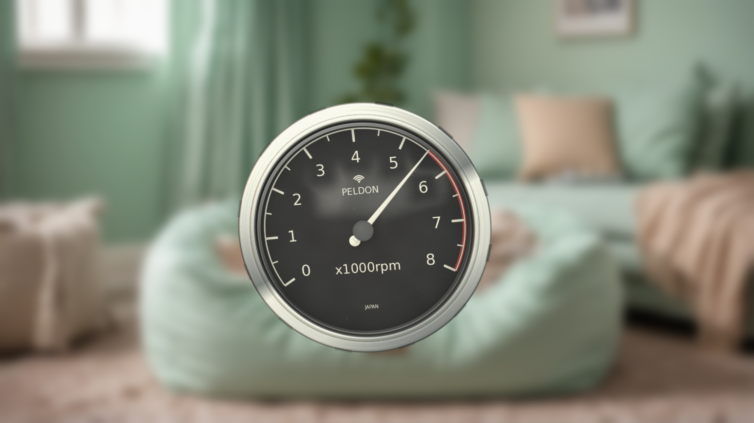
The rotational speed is value=5500 unit=rpm
